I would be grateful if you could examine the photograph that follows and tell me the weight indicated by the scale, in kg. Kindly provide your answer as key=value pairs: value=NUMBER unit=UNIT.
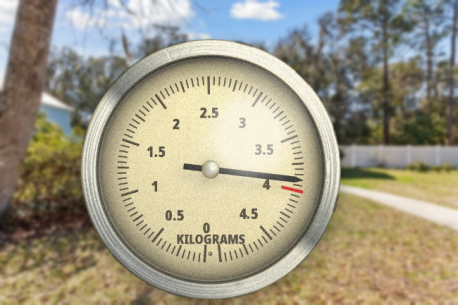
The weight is value=3.9 unit=kg
